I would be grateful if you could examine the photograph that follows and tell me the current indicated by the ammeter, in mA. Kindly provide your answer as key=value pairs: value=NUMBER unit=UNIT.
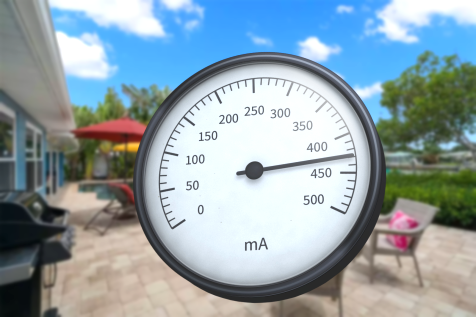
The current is value=430 unit=mA
